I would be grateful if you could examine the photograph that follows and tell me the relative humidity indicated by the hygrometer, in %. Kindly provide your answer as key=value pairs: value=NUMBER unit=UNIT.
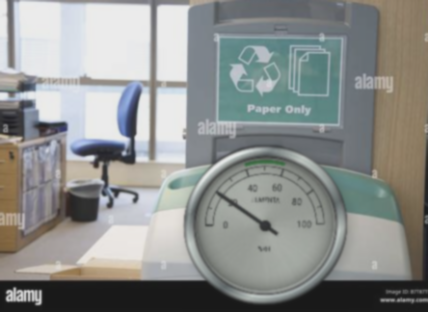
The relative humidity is value=20 unit=%
